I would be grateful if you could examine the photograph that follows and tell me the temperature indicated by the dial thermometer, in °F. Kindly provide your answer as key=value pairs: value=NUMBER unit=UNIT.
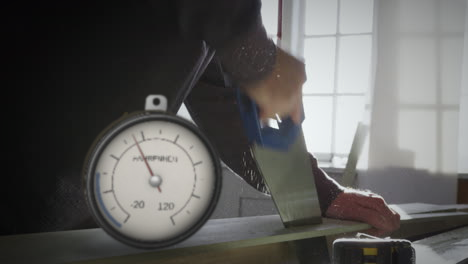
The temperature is value=35 unit=°F
